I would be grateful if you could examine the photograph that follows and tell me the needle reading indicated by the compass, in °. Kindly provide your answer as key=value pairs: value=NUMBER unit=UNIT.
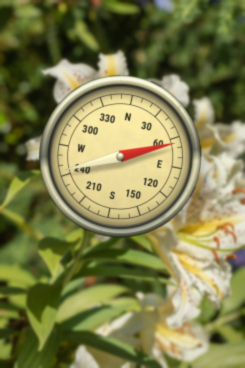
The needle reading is value=65 unit=°
